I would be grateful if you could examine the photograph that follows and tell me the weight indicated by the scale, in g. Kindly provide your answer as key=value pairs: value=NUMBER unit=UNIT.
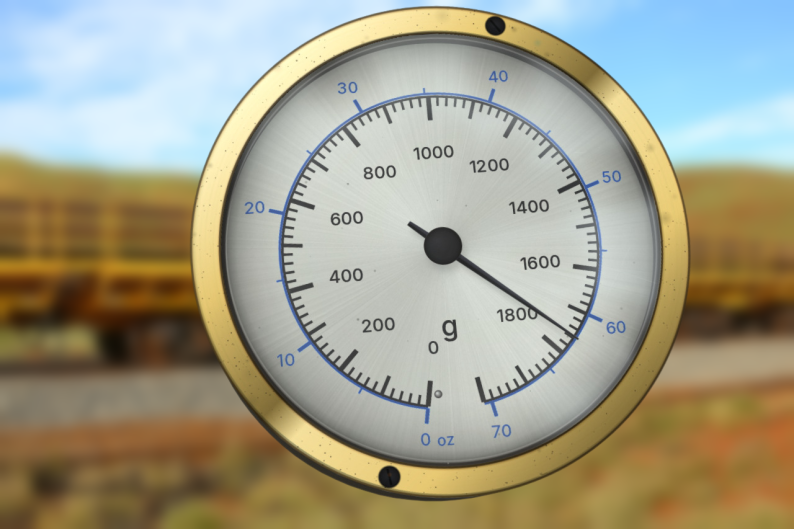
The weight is value=1760 unit=g
